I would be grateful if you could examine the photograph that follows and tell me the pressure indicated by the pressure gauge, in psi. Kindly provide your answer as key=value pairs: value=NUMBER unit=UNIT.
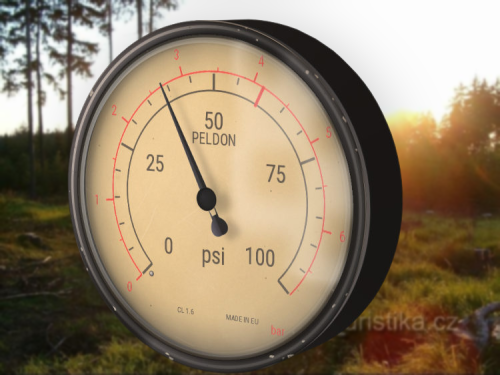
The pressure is value=40 unit=psi
